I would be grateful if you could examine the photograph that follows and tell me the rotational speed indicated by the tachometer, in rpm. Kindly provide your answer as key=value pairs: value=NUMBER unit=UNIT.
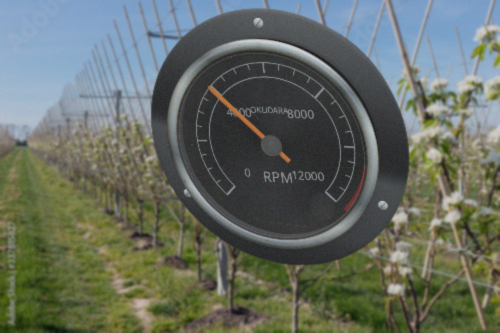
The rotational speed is value=4000 unit=rpm
